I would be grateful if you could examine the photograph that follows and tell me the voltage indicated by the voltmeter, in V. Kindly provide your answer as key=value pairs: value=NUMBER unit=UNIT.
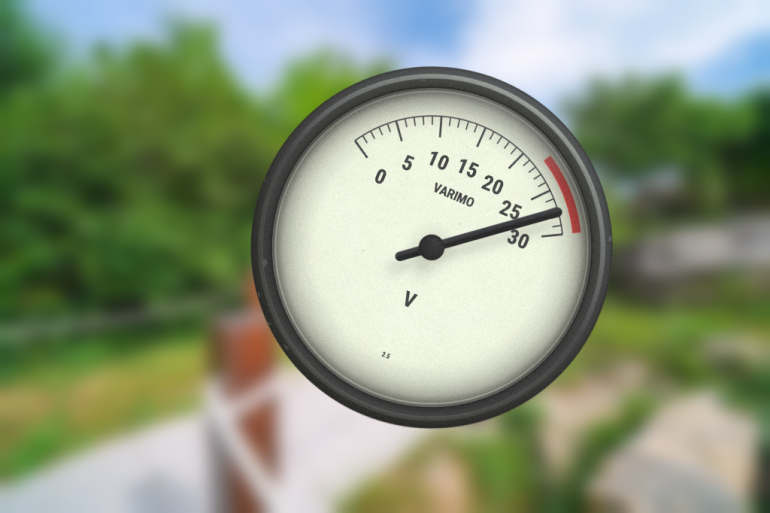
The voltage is value=27.5 unit=V
